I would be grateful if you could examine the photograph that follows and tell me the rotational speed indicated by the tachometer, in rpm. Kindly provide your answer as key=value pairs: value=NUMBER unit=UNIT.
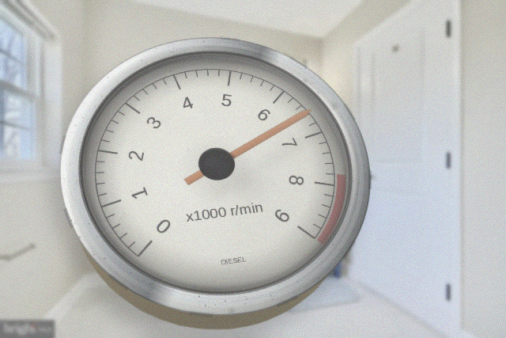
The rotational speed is value=6600 unit=rpm
